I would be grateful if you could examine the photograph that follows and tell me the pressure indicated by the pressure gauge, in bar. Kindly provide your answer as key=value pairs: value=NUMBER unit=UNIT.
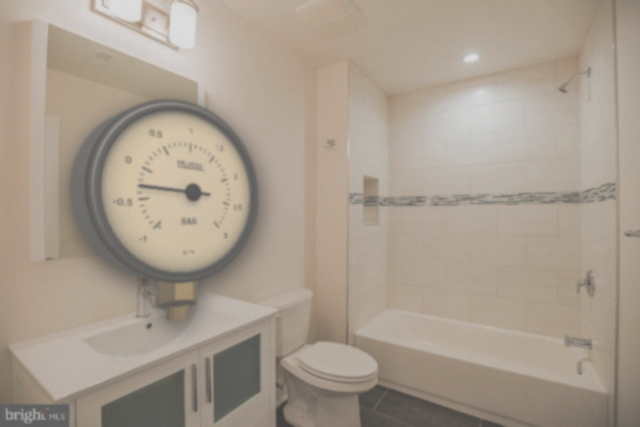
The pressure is value=-0.3 unit=bar
